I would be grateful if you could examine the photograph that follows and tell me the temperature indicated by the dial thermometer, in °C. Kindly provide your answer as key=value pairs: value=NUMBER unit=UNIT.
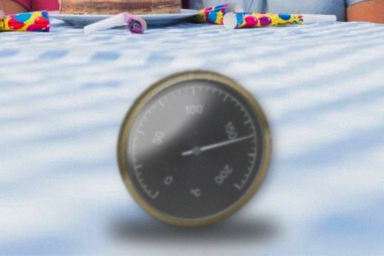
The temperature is value=160 unit=°C
